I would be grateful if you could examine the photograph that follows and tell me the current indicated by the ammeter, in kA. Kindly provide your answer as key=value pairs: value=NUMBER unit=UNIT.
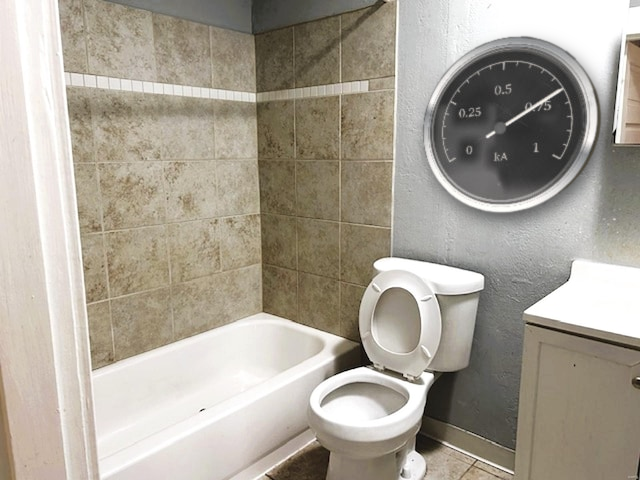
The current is value=0.75 unit=kA
